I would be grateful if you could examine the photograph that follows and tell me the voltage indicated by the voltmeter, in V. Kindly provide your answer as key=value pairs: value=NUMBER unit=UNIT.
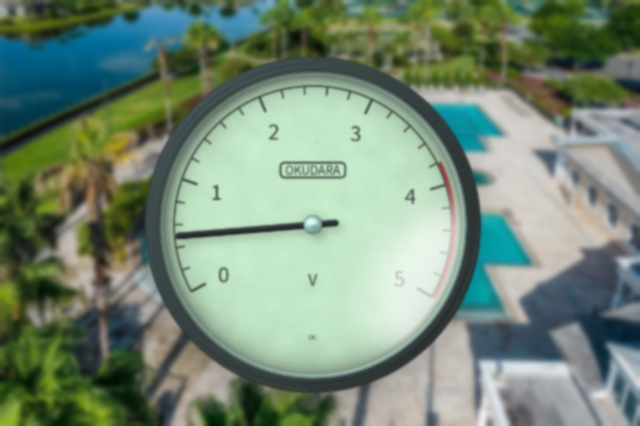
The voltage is value=0.5 unit=V
